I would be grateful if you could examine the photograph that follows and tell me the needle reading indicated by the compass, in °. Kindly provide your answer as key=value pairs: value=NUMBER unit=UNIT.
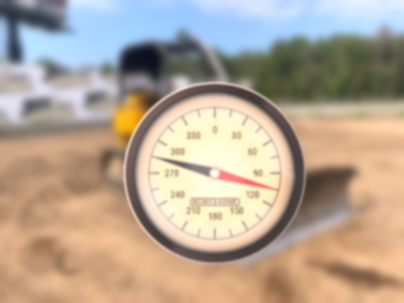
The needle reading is value=105 unit=°
